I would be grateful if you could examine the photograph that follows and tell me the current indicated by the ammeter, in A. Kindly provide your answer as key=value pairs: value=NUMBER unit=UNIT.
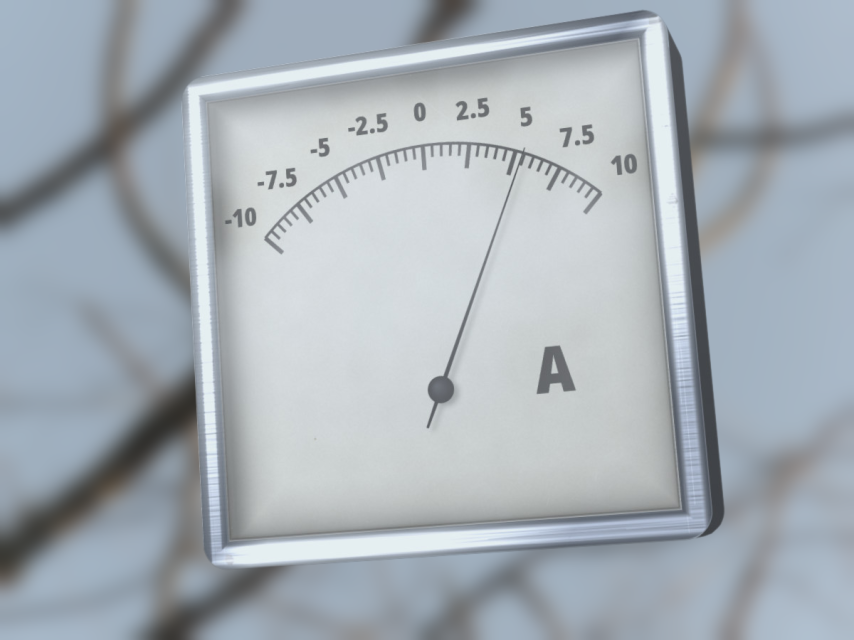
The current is value=5.5 unit=A
